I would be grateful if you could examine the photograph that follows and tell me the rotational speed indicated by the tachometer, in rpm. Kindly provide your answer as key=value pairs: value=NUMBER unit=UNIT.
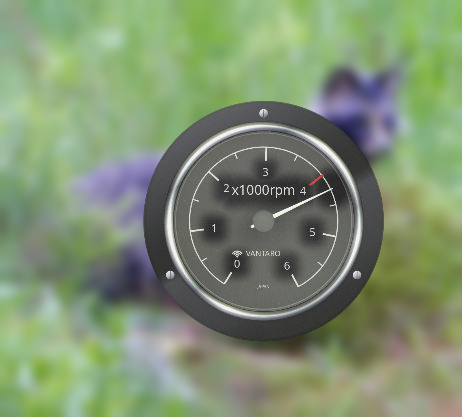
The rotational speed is value=4250 unit=rpm
